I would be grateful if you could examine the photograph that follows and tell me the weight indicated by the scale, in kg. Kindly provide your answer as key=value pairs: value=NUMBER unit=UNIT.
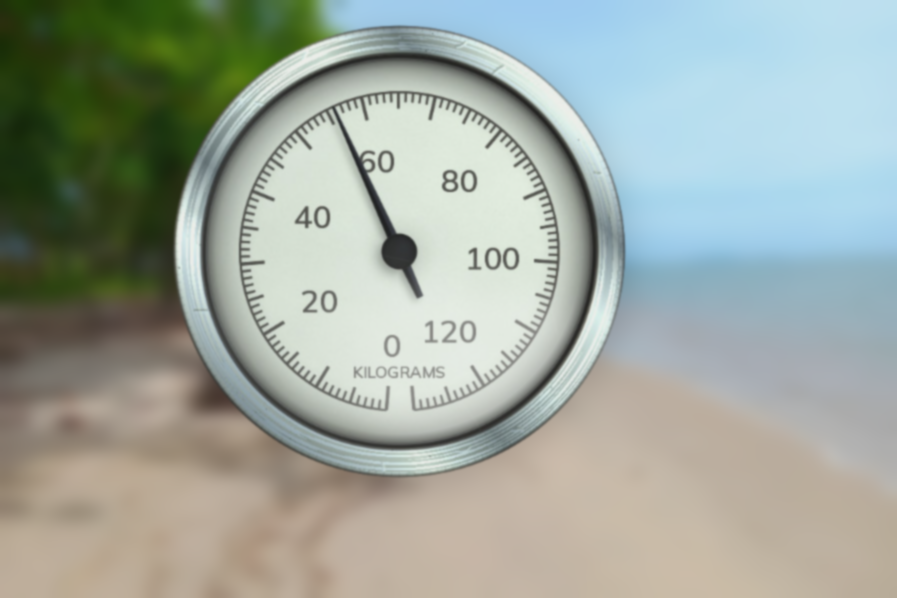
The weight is value=56 unit=kg
